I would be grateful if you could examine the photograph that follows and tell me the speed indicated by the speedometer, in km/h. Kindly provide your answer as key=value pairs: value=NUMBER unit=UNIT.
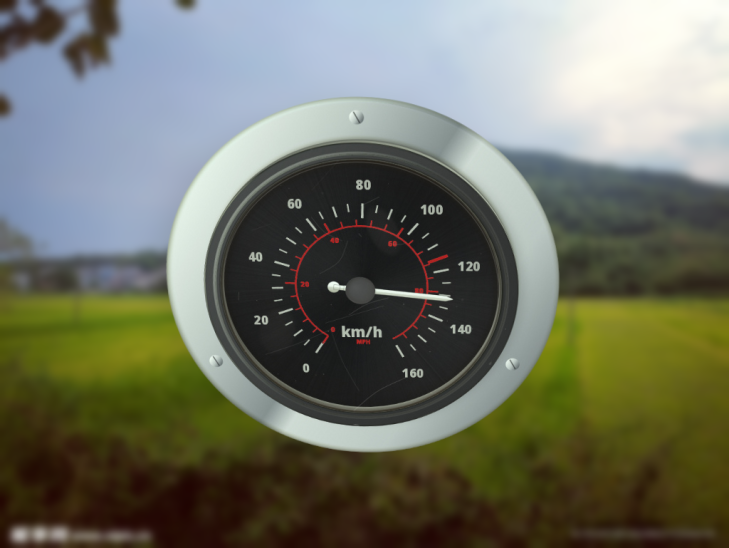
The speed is value=130 unit=km/h
